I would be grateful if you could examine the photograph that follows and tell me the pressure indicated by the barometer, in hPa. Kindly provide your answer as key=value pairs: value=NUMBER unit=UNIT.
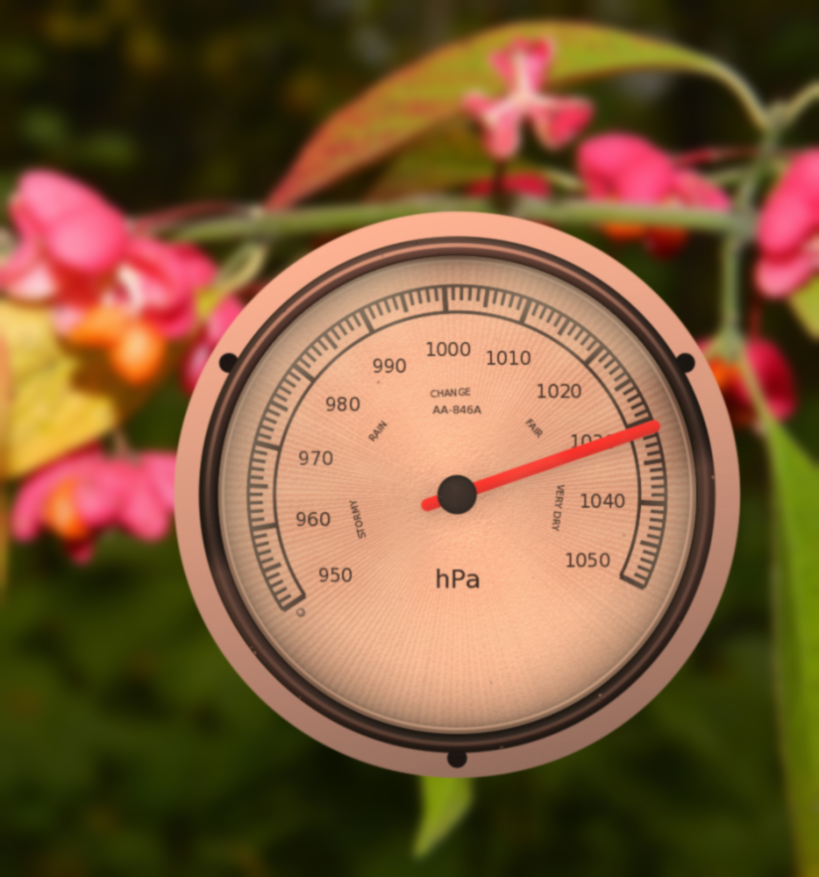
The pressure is value=1031 unit=hPa
